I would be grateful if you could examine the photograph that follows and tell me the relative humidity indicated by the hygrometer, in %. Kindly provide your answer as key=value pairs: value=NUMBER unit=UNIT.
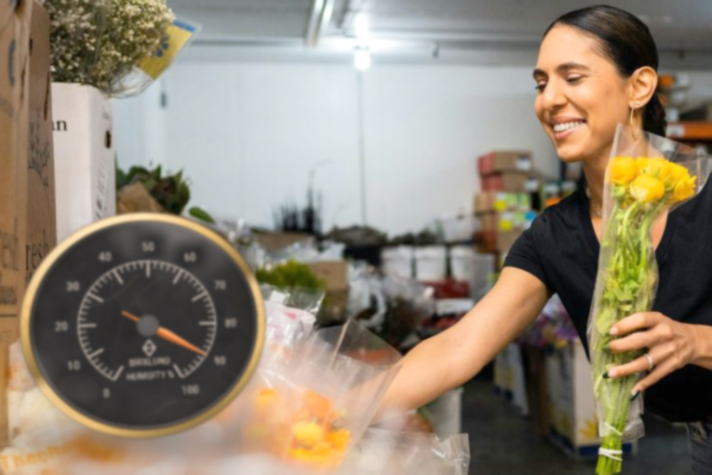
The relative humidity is value=90 unit=%
